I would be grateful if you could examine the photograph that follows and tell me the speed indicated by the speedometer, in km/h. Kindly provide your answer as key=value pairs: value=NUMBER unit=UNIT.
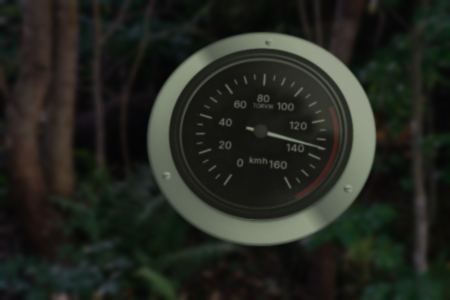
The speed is value=135 unit=km/h
